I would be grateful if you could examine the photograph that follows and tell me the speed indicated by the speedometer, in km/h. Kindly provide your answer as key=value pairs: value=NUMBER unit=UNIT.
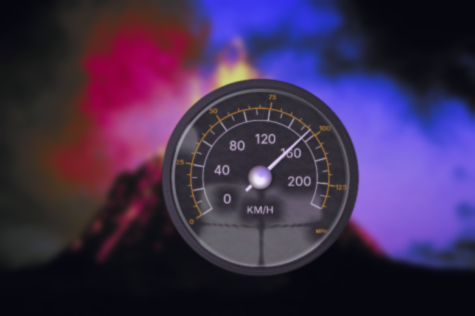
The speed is value=155 unit=km/h
